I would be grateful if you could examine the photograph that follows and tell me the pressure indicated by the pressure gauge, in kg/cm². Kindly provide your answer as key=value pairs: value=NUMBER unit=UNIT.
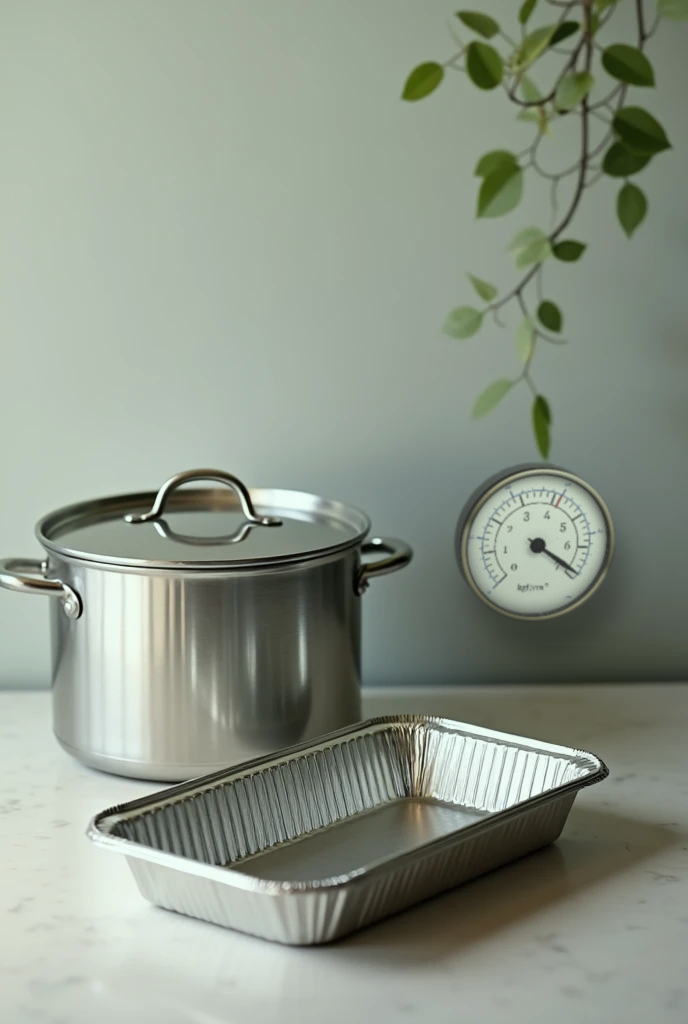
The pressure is value=6.8 unit=kg/cm²
